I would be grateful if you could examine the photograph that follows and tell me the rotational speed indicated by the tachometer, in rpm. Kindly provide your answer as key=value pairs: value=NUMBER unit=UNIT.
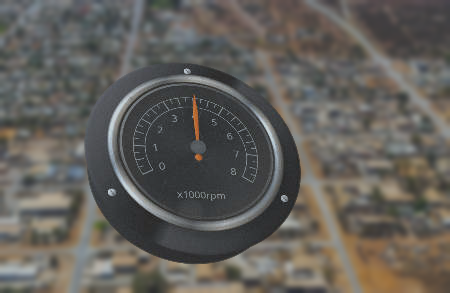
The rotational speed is value=4000 unit=rpm
